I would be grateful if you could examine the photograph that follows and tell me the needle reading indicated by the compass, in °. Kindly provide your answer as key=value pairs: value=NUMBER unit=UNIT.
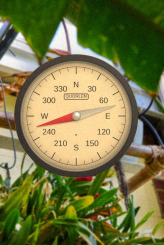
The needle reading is value=255 unit=°
